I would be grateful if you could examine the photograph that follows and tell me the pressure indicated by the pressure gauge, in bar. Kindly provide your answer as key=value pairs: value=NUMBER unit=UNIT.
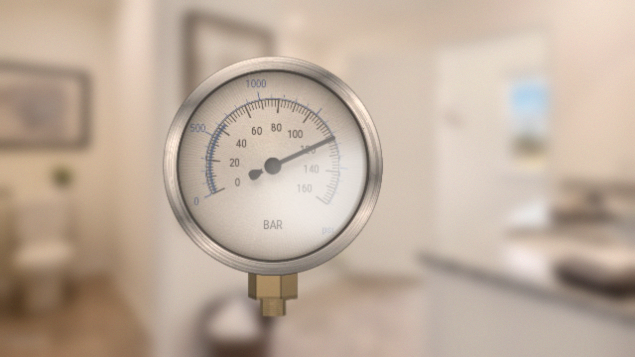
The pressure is value=120 unit=bar
